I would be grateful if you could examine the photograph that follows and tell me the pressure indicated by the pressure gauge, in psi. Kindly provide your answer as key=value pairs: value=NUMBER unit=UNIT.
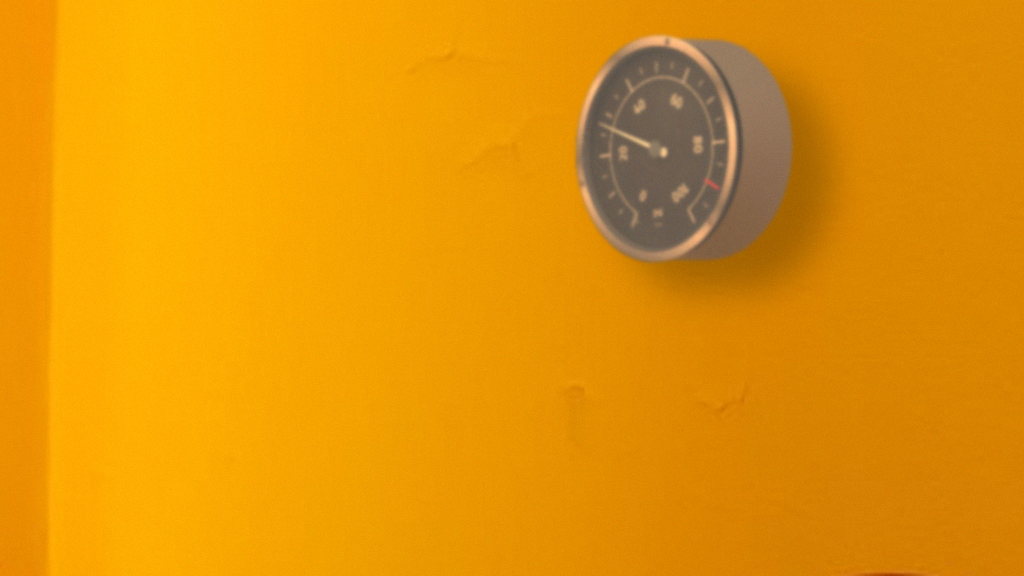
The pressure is value=27.5 unit=psi
